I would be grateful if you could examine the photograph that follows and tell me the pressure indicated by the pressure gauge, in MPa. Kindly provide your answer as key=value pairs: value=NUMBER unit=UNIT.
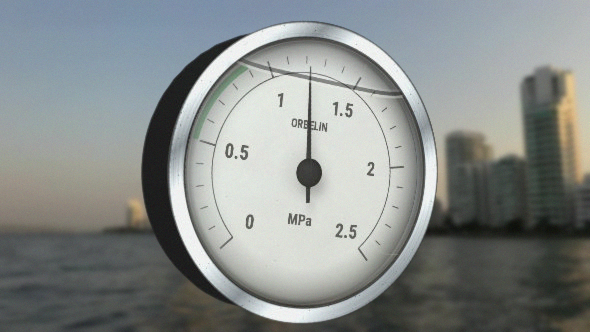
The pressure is value=1.2 unit=MPa
